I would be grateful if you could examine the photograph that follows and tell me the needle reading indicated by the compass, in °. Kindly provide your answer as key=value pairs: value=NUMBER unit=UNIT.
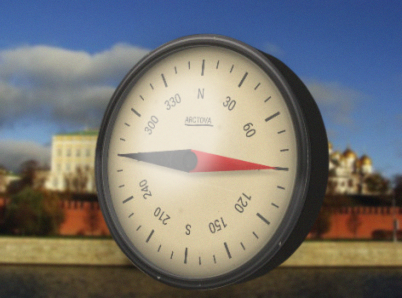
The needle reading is value=90 unit=°
